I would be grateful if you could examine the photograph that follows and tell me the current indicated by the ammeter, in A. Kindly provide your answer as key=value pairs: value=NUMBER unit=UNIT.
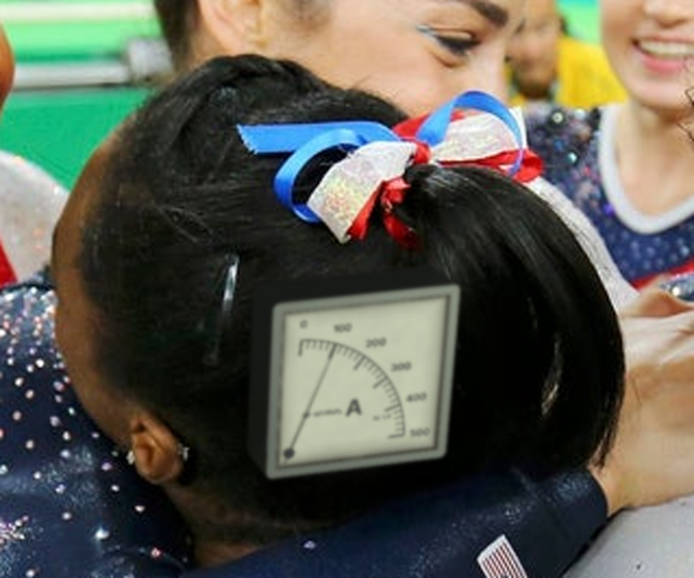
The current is value=100 unit=A
